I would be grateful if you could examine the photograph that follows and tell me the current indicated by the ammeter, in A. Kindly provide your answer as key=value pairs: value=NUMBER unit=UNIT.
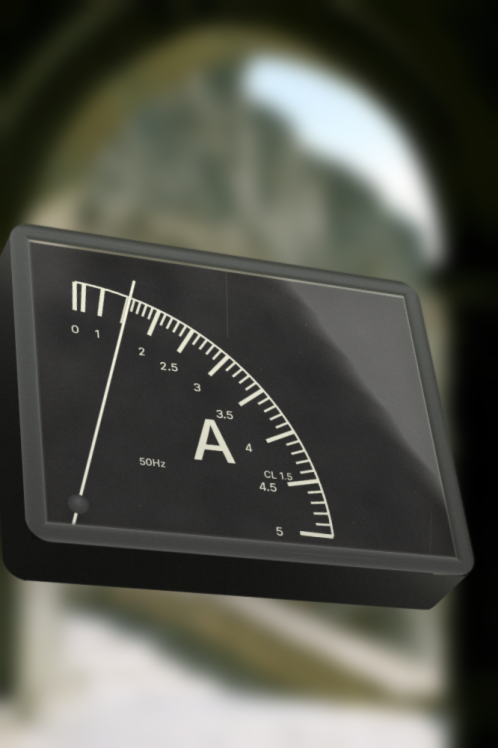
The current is value=1.5 unit=A
